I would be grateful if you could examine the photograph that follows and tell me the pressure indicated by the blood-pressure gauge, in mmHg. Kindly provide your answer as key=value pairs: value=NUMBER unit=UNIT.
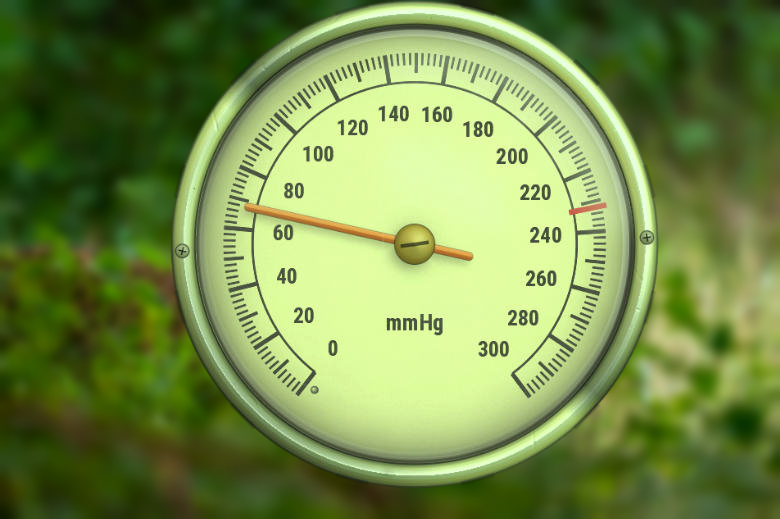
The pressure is value=68 unit=mmHg
